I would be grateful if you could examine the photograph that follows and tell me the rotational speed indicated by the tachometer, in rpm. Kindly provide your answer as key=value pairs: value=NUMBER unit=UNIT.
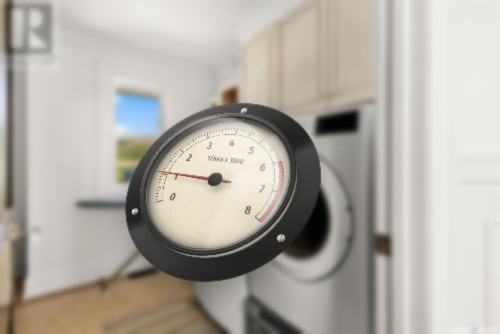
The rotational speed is value=1000 unit=rpm
